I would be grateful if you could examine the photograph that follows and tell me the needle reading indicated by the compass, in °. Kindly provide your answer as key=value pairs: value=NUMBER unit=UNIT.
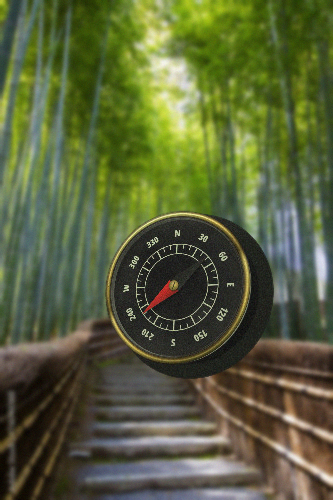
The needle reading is value=230 unit=°
